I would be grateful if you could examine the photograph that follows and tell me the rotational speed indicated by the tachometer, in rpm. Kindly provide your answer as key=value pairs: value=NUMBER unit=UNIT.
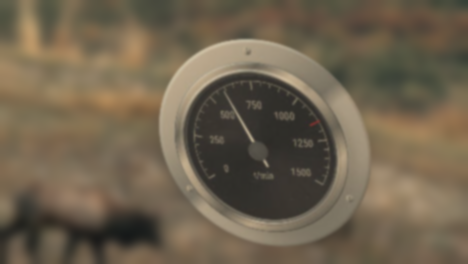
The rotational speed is value=600 unit=rpm
